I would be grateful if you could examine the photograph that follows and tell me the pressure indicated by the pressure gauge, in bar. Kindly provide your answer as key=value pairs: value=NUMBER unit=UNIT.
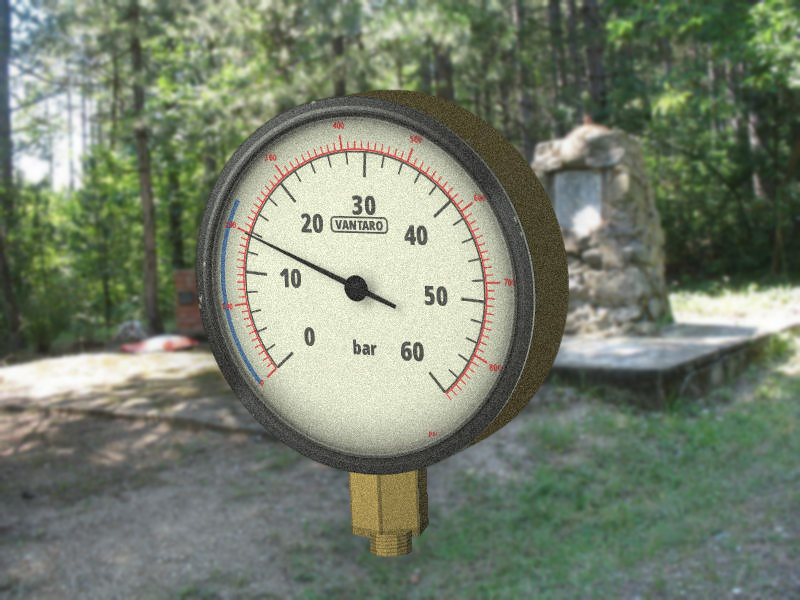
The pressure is value=14 unit=bar
